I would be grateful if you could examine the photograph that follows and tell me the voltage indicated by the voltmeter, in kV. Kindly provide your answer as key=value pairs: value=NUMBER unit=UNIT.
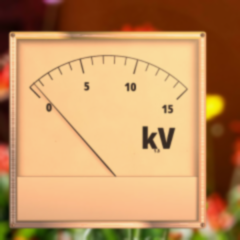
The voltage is value=0.5 unit=kV
